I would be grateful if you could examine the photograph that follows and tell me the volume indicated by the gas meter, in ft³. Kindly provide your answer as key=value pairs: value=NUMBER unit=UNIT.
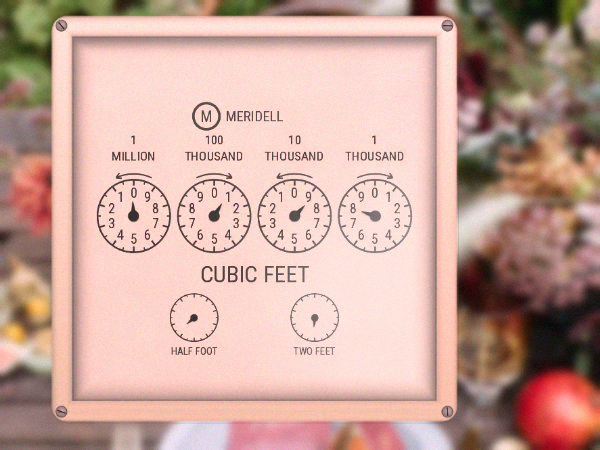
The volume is value=8800 unit=ft³
